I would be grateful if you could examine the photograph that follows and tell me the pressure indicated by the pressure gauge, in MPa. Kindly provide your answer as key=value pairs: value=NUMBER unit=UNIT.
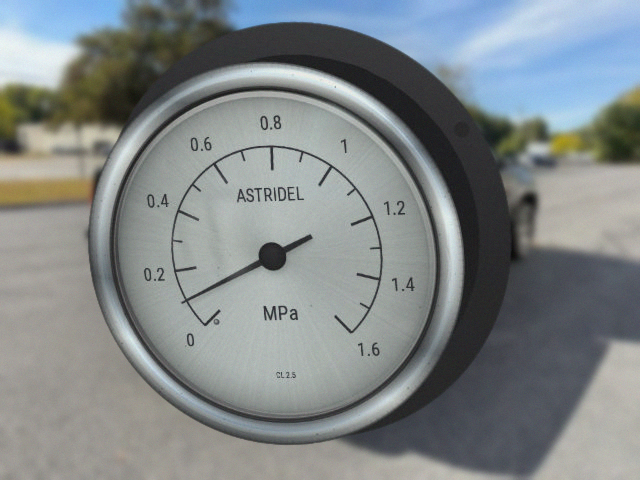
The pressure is value=0.1 unit=MPa
